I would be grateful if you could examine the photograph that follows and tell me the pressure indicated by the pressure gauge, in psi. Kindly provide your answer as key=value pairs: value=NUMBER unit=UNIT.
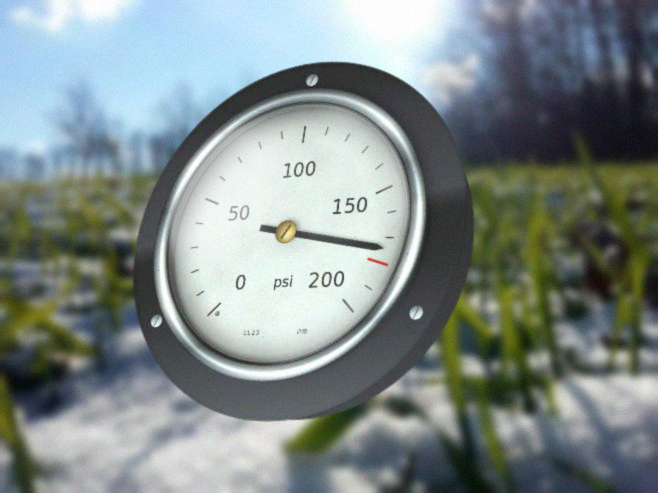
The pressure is value=175 unit=psi
